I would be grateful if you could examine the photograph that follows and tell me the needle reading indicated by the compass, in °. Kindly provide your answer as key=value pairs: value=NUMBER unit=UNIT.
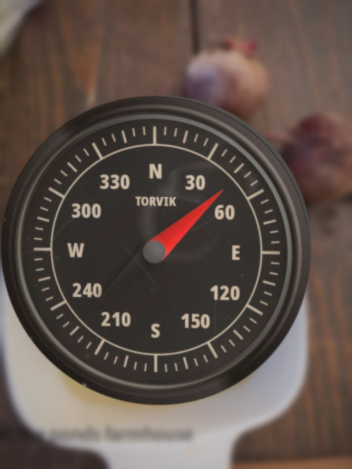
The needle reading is value=47.5 unit=°
